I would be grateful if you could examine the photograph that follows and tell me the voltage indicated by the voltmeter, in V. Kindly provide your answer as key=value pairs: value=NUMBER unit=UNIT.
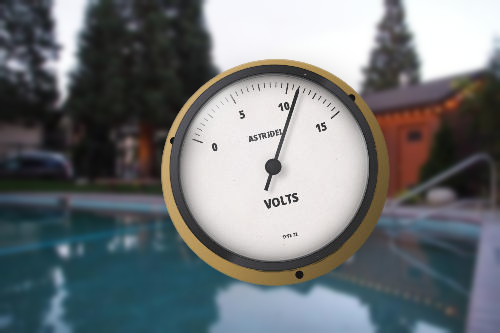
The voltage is value=11 unit=V
